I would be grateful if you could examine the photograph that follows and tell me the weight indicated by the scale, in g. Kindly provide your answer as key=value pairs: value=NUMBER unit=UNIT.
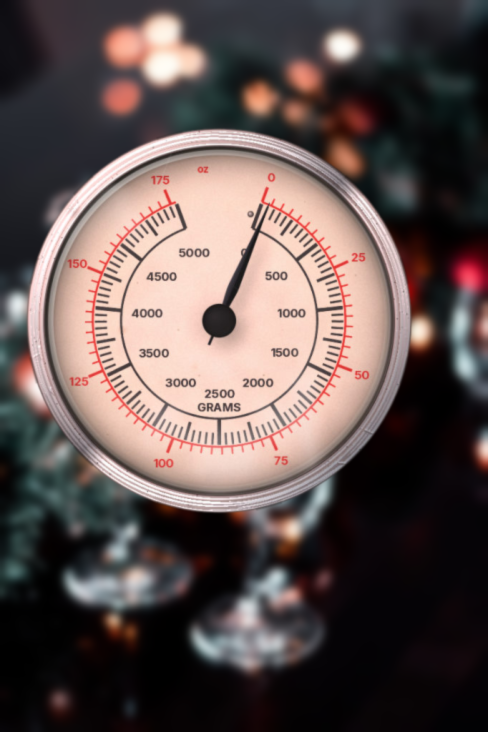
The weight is value=50 unit=g
